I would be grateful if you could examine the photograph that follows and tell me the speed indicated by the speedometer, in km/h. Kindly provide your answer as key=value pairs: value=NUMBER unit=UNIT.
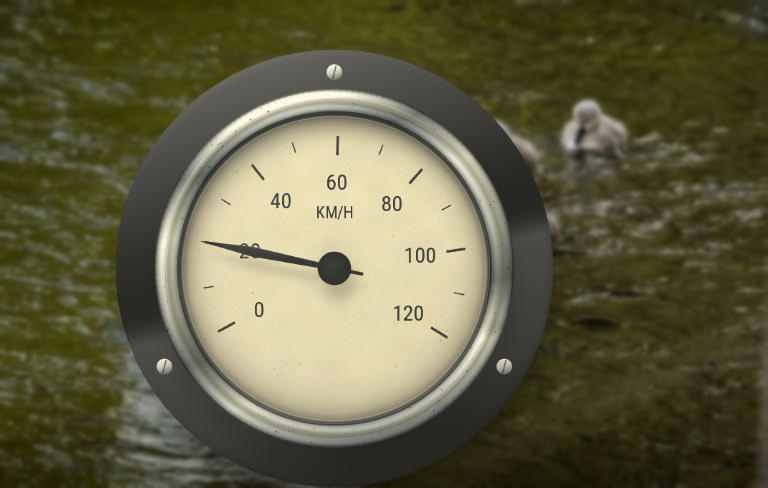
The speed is value=20 unit=km/h
